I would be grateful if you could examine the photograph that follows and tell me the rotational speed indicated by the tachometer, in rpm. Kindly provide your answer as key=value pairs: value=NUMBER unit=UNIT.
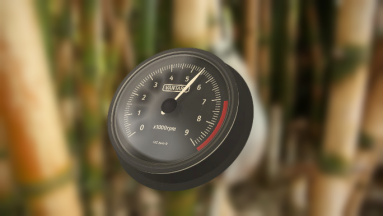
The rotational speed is value=5500 unit=rpm
